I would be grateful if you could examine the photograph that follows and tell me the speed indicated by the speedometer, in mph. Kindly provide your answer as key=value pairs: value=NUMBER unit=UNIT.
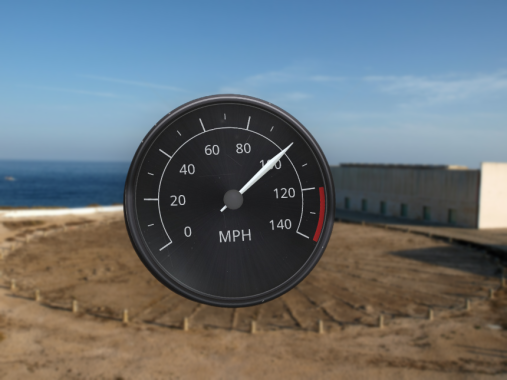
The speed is value=100 unit=mph
